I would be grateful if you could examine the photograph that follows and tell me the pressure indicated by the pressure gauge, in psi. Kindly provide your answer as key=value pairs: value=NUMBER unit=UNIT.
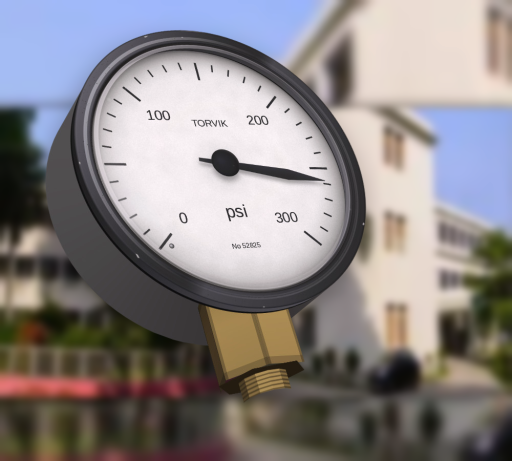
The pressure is value=260 unit=psi
